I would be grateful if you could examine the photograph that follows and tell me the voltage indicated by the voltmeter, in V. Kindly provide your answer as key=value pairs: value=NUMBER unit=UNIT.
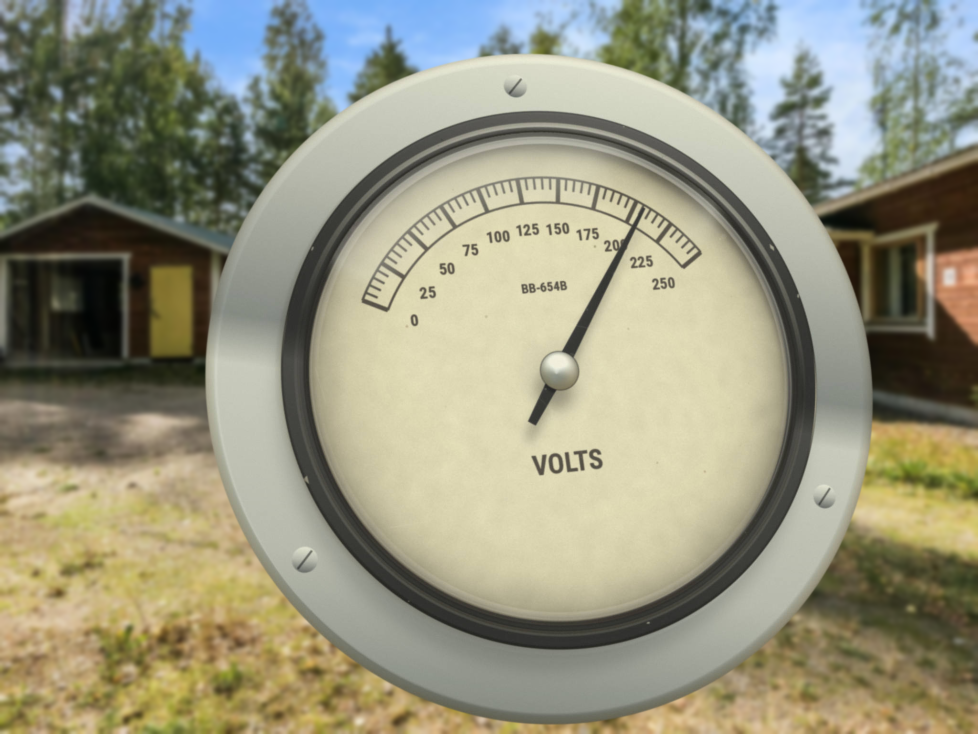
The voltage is value=205 unit=V
